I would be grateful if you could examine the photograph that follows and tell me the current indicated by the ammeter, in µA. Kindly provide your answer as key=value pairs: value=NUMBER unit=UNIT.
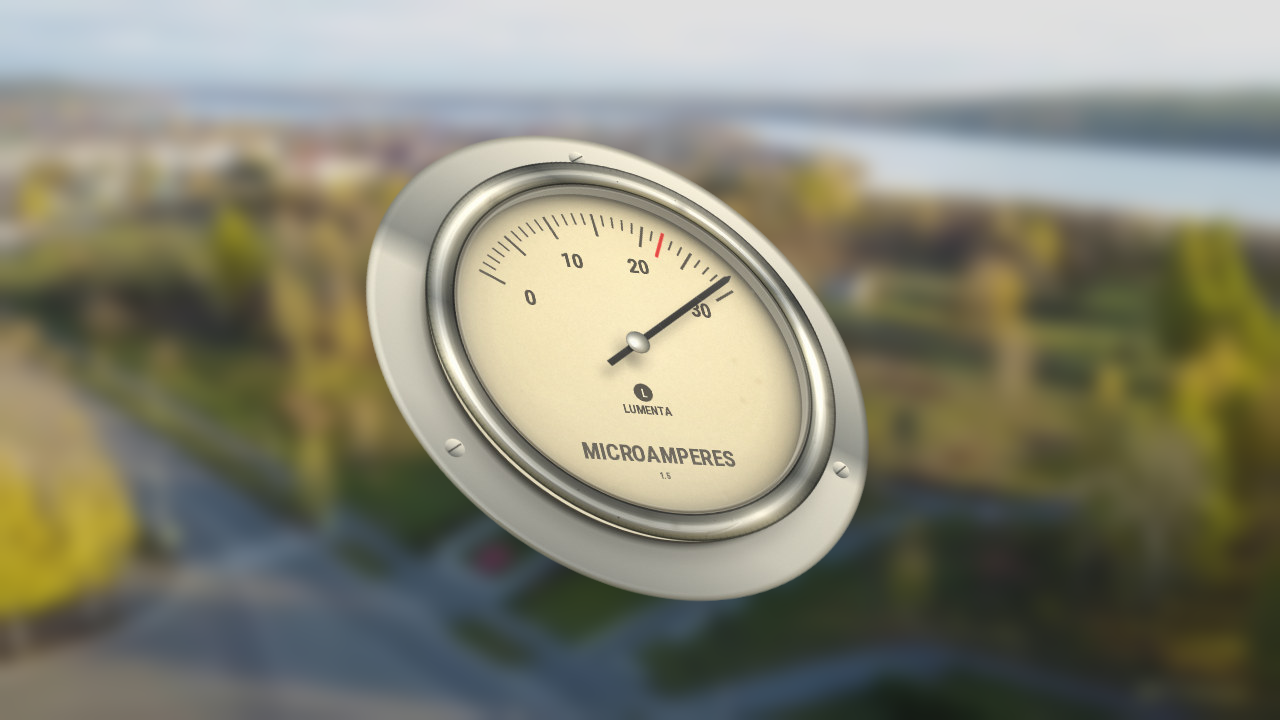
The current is value=29 unit=µA
